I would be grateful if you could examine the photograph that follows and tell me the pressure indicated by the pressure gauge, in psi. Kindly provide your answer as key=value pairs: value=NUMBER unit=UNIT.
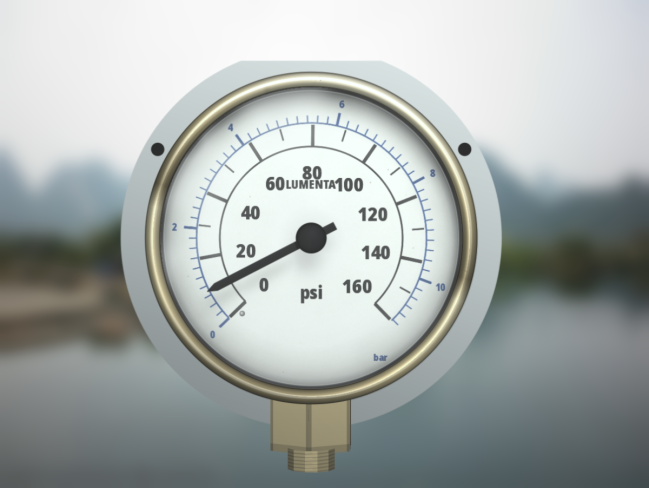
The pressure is value=10 unit=psi
